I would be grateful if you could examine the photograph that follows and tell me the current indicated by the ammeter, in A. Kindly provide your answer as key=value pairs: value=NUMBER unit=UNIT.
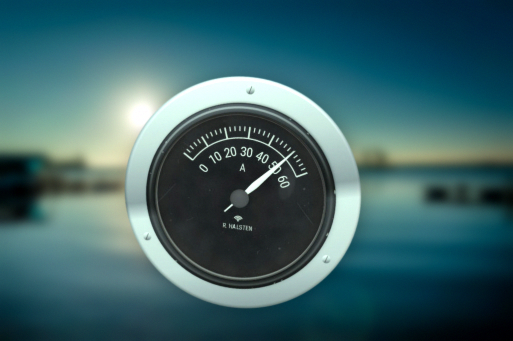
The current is value=50 unit=A
